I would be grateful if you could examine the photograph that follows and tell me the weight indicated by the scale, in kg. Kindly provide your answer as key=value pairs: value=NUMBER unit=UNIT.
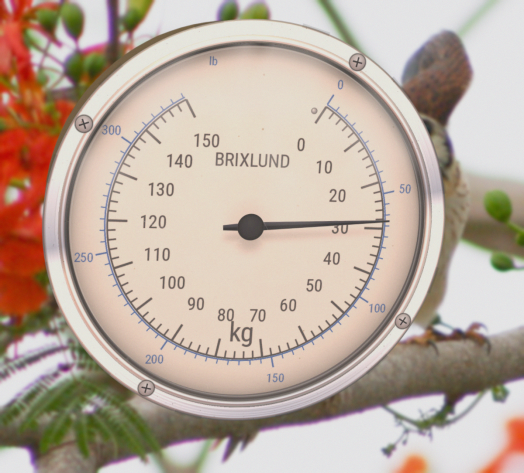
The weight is value=28 unit=kg
